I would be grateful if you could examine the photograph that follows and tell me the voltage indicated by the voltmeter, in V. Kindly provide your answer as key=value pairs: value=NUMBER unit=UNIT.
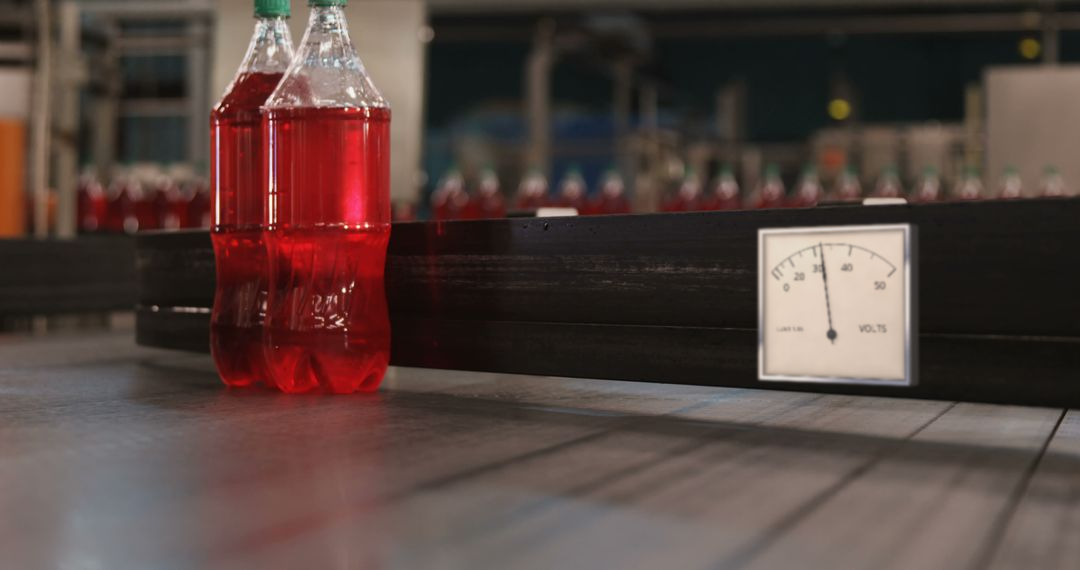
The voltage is value=32.5 unit=V
